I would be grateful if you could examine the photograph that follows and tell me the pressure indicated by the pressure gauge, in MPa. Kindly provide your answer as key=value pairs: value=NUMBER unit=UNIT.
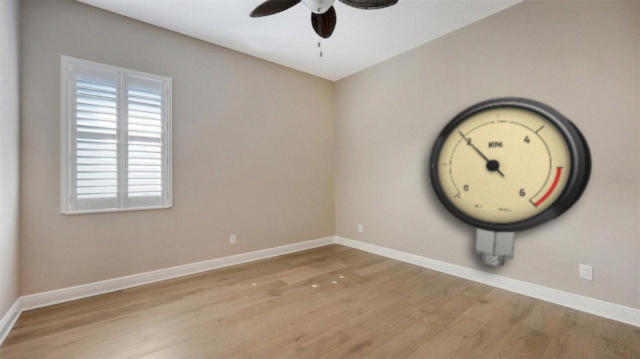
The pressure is value=2 unit=MPa
